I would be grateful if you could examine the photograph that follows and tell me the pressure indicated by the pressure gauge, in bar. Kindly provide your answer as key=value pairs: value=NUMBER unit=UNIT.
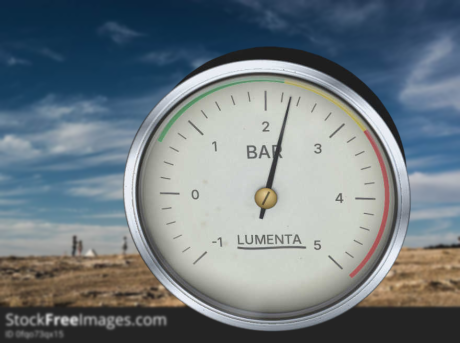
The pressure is value=2.3 unit=bar
